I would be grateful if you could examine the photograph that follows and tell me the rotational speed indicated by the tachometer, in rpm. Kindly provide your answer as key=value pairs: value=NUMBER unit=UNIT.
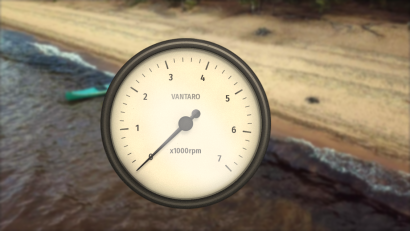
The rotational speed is value=0 unit=rpm
